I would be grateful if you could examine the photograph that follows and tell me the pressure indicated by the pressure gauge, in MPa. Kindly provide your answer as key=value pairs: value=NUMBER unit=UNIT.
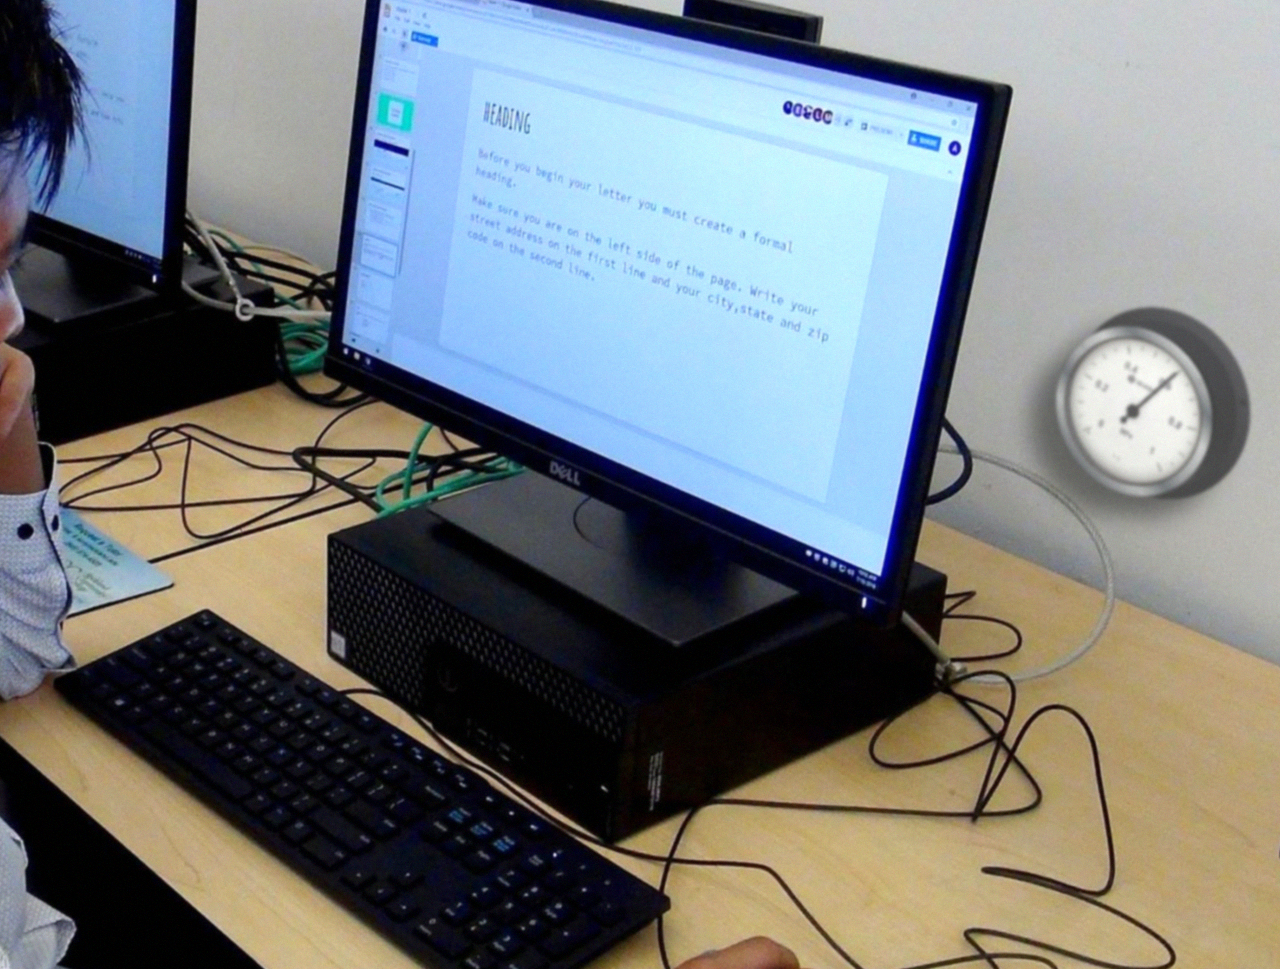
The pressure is value=0.6 unit=MPa
